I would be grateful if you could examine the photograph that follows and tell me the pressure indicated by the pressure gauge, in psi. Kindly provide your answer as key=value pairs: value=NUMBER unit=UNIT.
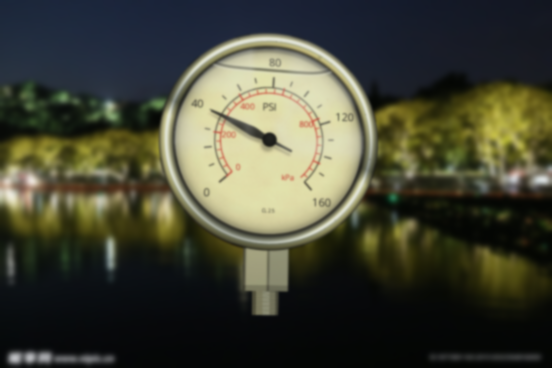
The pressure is value=40 unit=psi
